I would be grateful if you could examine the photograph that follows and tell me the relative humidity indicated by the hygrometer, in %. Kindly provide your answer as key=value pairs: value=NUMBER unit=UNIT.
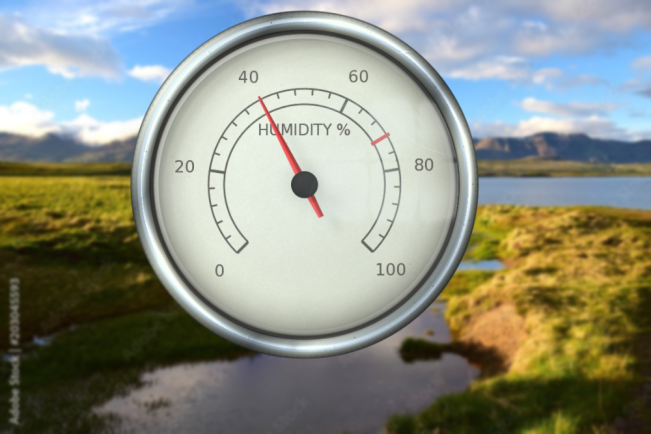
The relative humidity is value=40 unit=%
